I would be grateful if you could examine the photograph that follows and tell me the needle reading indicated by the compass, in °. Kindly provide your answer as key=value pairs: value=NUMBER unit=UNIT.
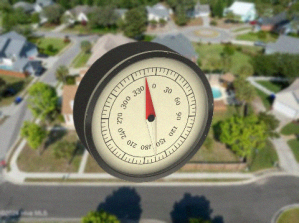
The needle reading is value=345 unit=°
